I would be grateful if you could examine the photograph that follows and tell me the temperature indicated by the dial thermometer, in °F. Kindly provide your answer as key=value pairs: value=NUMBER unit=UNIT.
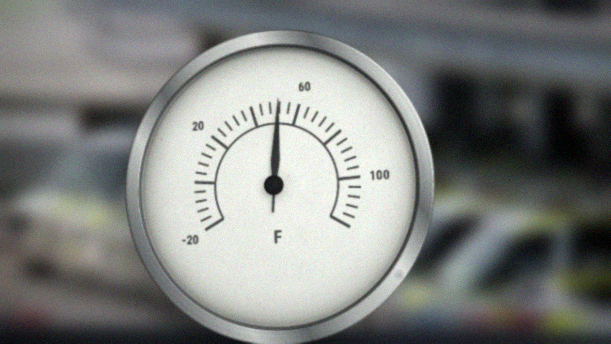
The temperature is value=52 unit=°F
